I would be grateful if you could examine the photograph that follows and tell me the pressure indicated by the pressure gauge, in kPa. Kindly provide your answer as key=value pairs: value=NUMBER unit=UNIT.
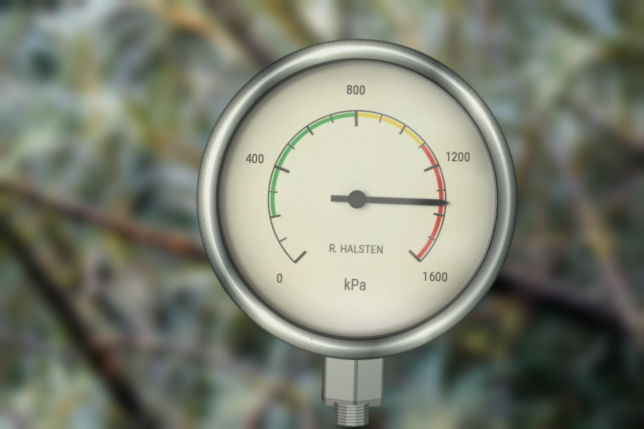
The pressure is value=1350 unit=kPa
